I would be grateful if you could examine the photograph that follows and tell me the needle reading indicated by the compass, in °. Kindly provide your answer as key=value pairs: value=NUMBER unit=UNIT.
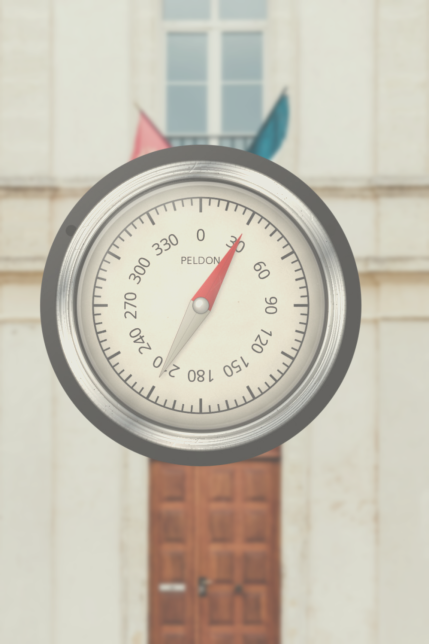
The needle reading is value=30 unit=°
